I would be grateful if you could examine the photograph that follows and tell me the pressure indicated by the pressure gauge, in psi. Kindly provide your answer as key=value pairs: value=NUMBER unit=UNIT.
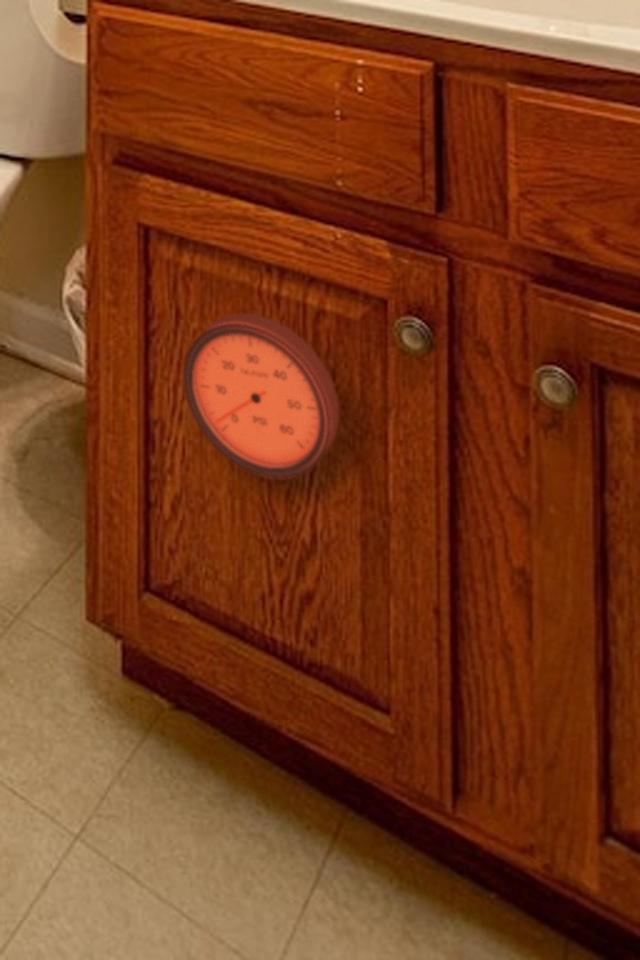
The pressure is value=2 unit=psi
